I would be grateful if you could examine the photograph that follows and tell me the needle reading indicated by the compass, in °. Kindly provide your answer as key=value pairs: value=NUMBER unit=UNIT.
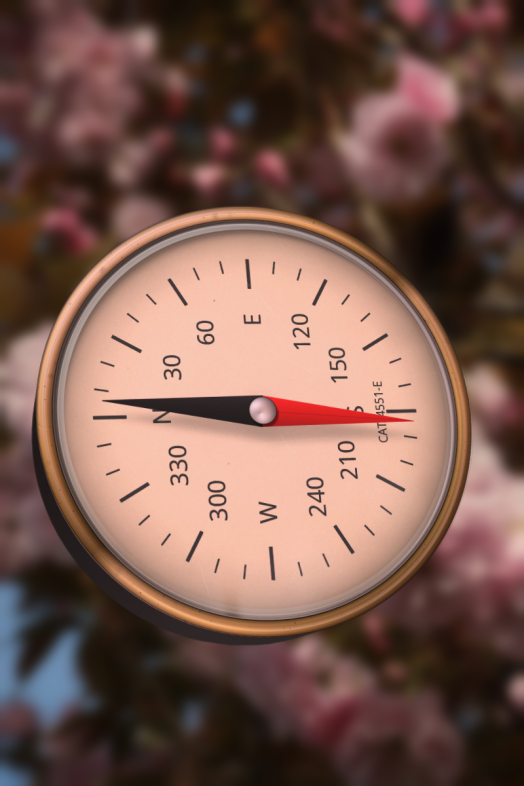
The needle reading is value=185 unit=°
